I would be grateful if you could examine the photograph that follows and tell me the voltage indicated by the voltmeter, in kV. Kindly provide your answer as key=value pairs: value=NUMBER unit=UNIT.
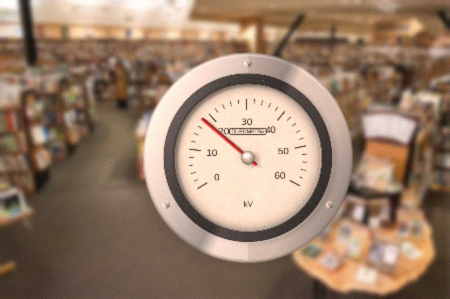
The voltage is value=18 unit=kV
